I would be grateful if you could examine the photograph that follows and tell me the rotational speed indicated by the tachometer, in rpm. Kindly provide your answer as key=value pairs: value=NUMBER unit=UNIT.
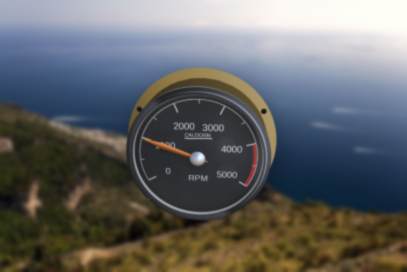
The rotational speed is value=1000 unit=rpm
